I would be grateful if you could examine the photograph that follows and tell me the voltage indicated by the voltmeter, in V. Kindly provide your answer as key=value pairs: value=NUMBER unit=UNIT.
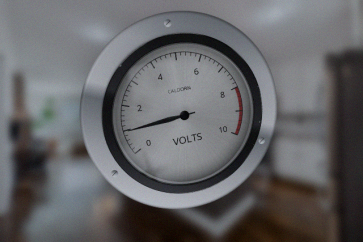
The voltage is value=1 unit=V
